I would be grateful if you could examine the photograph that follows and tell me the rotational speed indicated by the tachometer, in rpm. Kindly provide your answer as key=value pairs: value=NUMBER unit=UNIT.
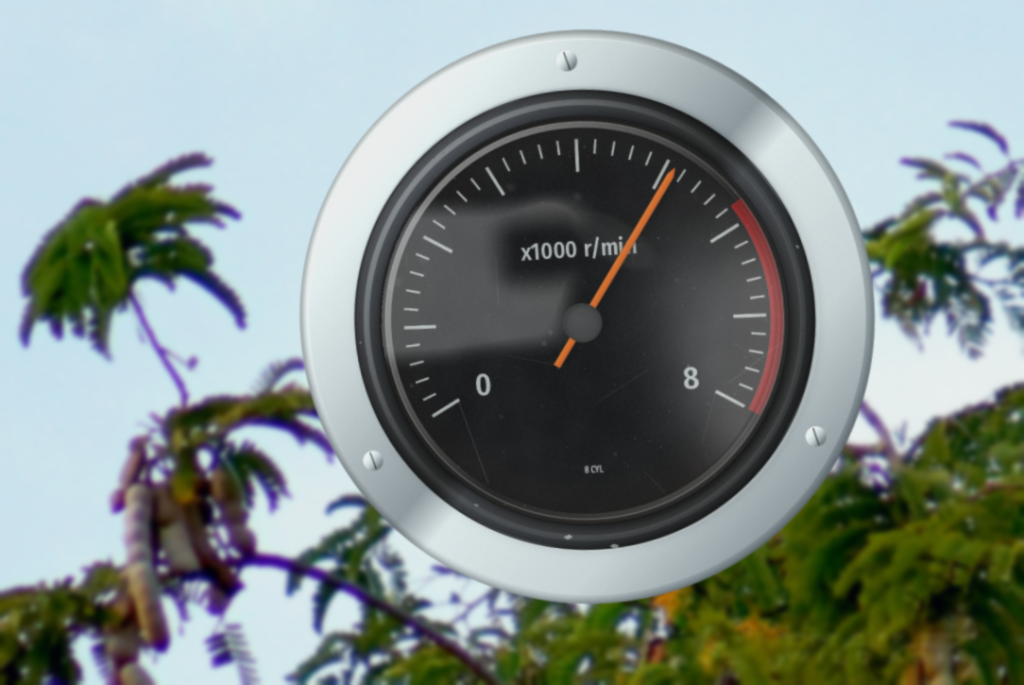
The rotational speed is value=5100 unit=rpm
